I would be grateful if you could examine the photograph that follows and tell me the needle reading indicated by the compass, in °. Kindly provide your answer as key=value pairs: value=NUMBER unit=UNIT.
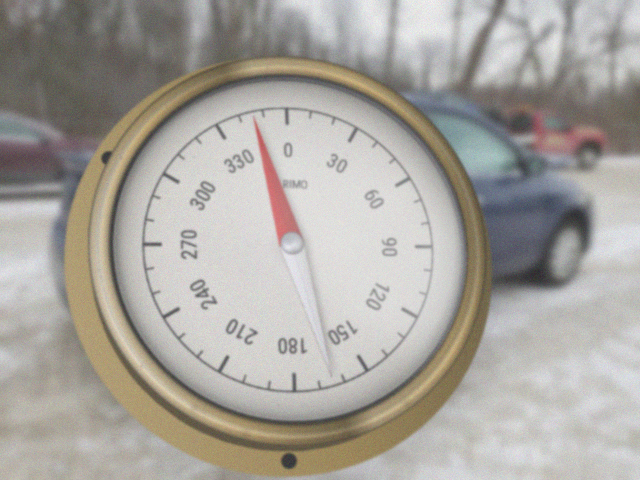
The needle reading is value=345 unit=°
